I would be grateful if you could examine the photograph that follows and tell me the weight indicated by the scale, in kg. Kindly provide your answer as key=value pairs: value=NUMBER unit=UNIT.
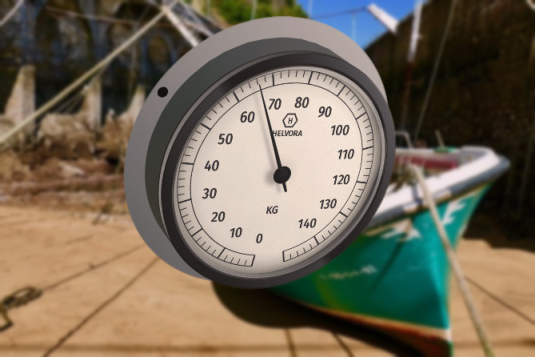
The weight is value=66 unit=kg
